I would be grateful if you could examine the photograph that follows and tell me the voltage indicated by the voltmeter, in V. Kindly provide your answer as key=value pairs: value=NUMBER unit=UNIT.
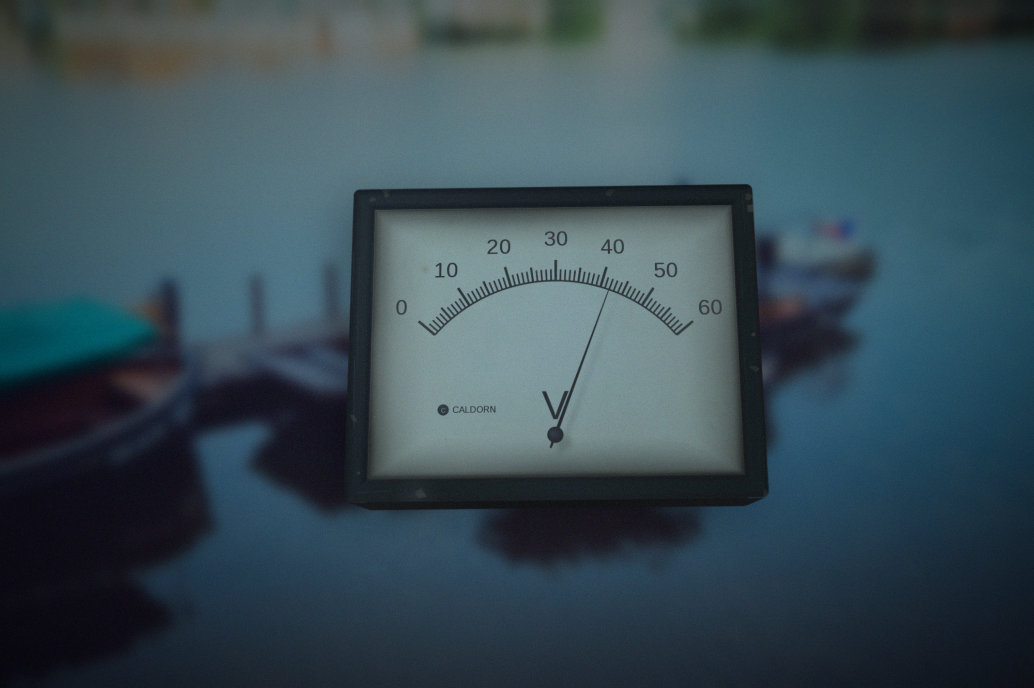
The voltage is value=42 unit=V
